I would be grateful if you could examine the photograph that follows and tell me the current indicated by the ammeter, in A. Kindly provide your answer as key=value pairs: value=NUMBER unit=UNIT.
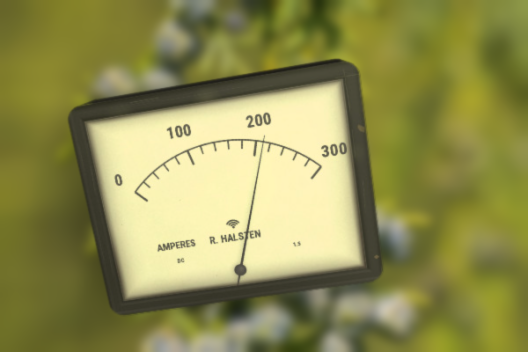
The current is value=210 unit=A
